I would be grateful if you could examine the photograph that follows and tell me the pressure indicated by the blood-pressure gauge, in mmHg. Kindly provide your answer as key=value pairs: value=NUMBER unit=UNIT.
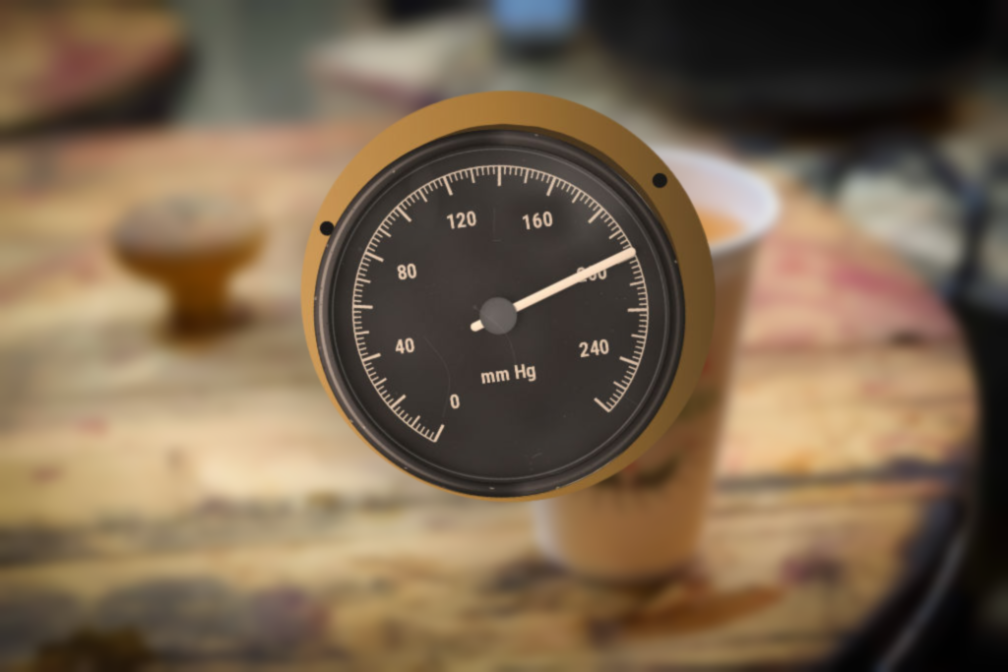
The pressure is value=198 unit=mmHg
